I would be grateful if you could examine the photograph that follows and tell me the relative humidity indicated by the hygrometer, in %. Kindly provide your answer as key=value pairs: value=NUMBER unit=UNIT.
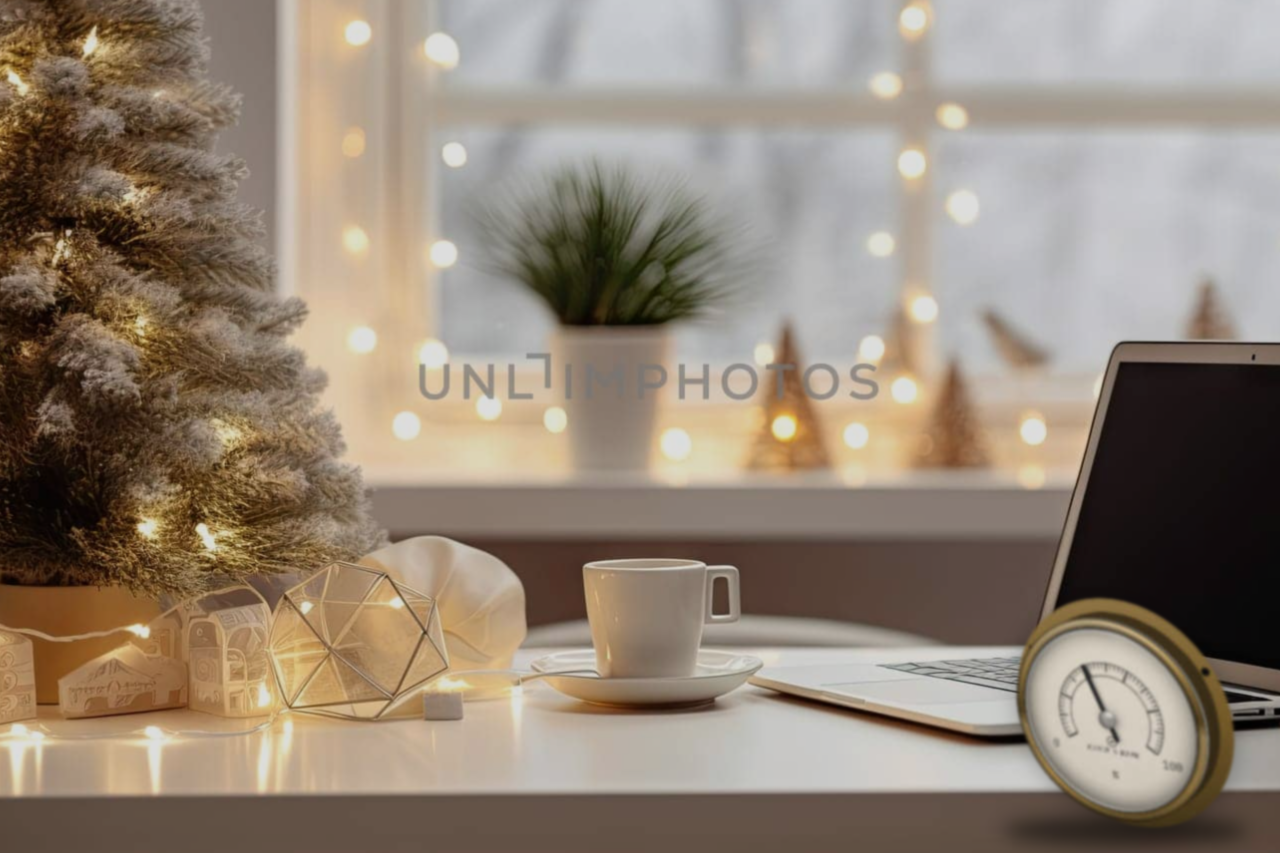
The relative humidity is value=40 unit=%
